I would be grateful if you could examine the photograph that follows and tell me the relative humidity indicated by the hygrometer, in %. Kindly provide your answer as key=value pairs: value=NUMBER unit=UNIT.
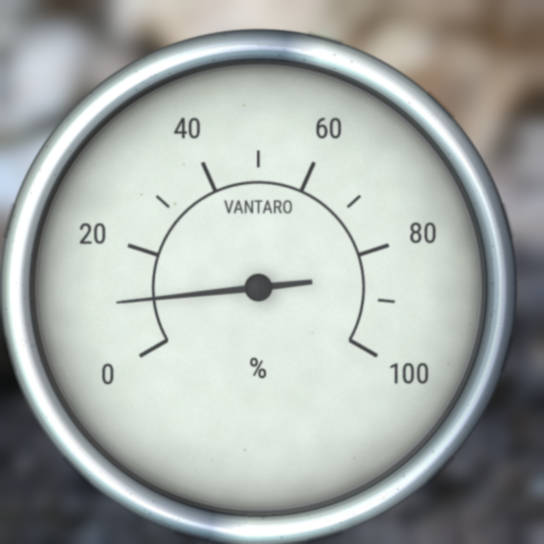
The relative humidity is value=10 unit=%
